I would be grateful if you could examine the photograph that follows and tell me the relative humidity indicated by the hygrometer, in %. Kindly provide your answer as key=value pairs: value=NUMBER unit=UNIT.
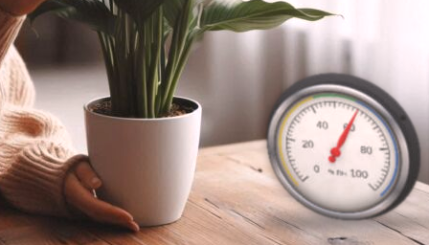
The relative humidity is value=60 unit=%
